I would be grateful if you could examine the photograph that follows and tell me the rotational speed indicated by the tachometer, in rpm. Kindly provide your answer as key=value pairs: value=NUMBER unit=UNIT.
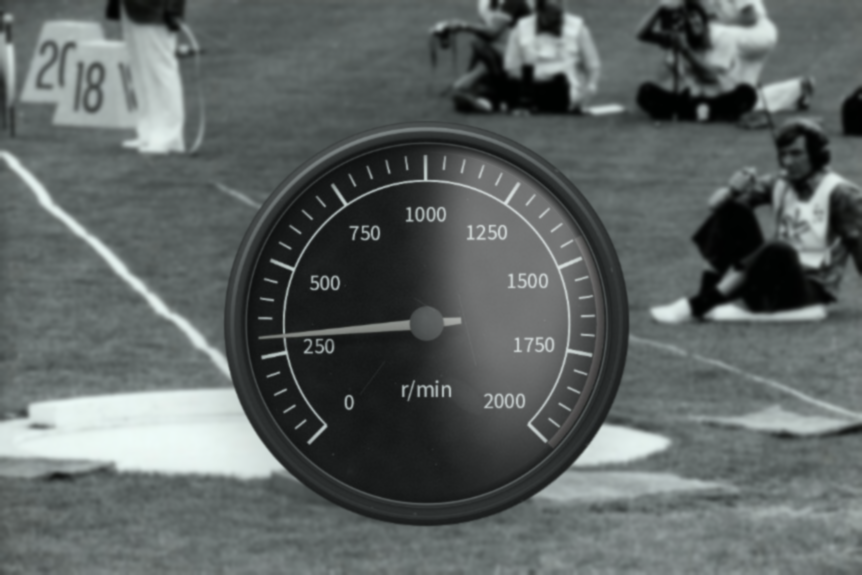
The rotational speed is value=300 unit=rpm
